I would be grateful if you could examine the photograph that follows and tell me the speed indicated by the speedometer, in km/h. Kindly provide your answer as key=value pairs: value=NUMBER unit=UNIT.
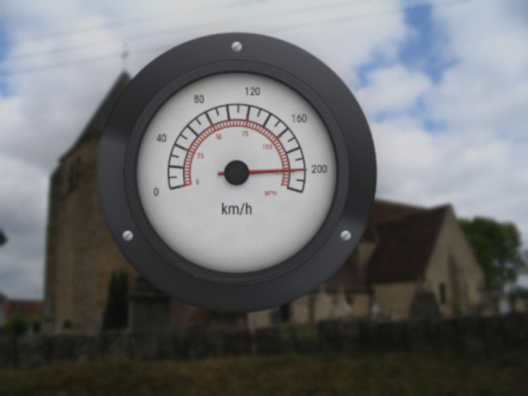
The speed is value=200 unit=km/h
